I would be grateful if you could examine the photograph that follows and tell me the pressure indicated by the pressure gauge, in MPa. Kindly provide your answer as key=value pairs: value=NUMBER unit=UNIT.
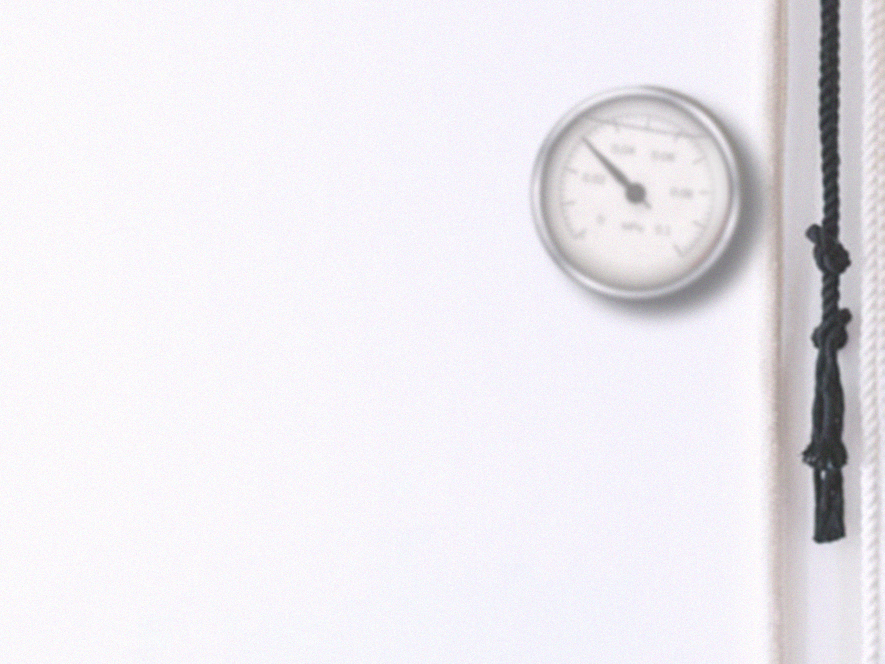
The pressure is value=0.03 unit=MPa
